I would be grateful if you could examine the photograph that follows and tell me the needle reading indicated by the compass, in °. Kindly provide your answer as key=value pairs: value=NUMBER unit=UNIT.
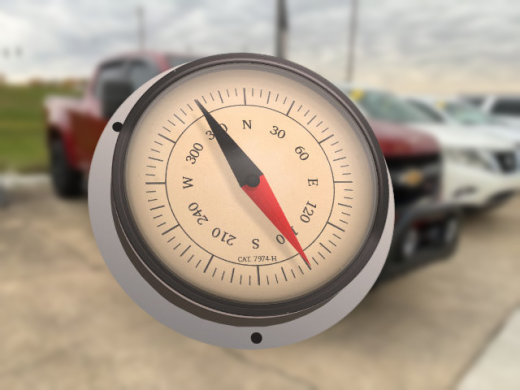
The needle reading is value=150 unit=°
